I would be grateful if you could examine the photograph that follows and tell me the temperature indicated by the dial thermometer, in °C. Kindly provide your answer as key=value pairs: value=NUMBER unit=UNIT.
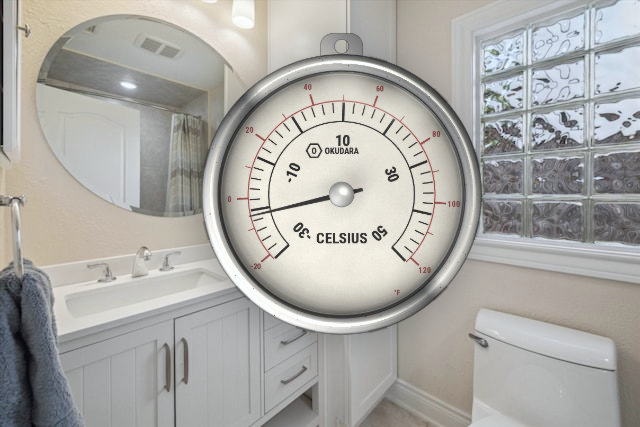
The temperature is value=-21 unit=°C
